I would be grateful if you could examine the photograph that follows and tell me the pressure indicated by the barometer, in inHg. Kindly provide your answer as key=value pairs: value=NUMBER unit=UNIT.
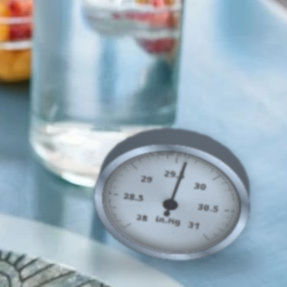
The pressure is value=29.6 unit=inHg
